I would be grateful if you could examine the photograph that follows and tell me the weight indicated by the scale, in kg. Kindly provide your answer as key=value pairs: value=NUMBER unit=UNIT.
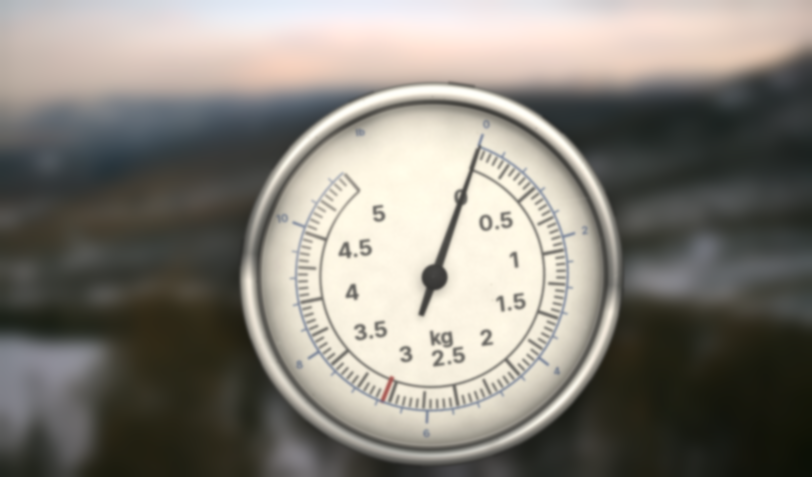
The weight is value=0 unit=kg
